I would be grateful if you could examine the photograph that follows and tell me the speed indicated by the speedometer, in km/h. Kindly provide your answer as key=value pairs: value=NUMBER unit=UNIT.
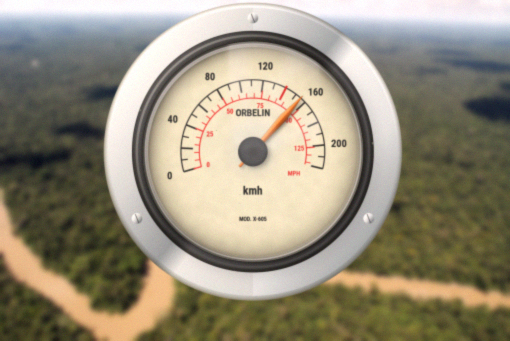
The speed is value=155 unit=km/h
